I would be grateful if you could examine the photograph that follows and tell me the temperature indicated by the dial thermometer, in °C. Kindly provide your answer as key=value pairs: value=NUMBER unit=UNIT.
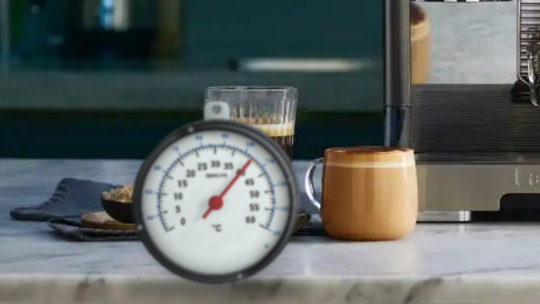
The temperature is value=40 unit=°C
